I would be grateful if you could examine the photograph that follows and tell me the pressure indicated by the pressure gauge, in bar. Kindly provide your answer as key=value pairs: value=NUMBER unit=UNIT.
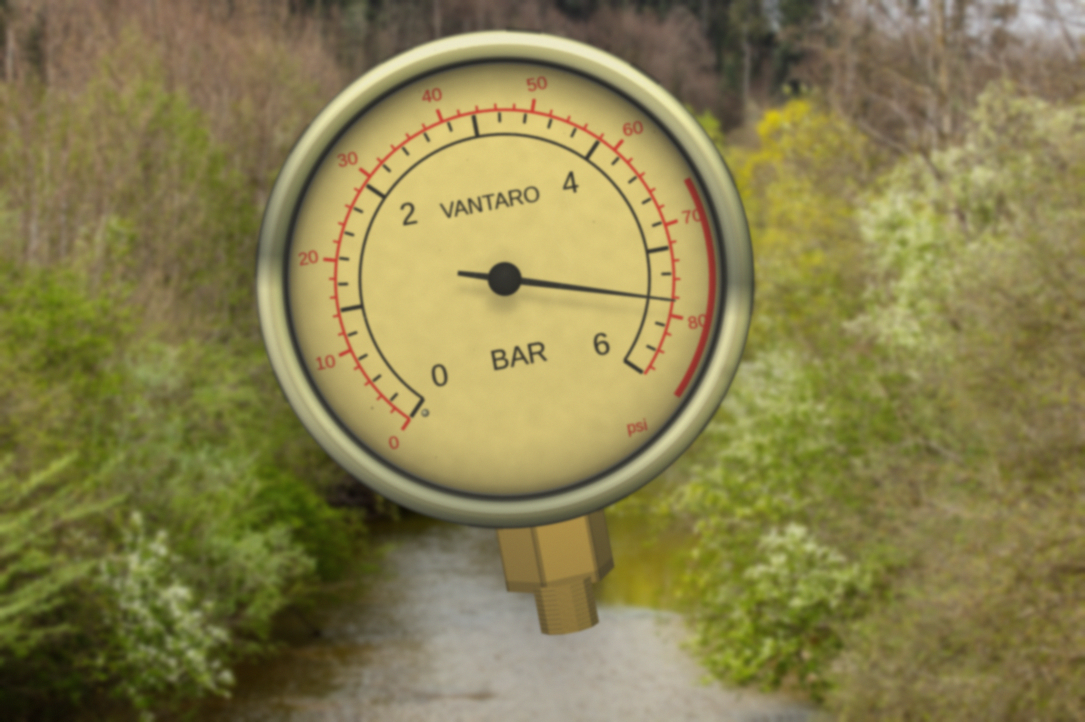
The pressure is value=5.4 unit=bar
